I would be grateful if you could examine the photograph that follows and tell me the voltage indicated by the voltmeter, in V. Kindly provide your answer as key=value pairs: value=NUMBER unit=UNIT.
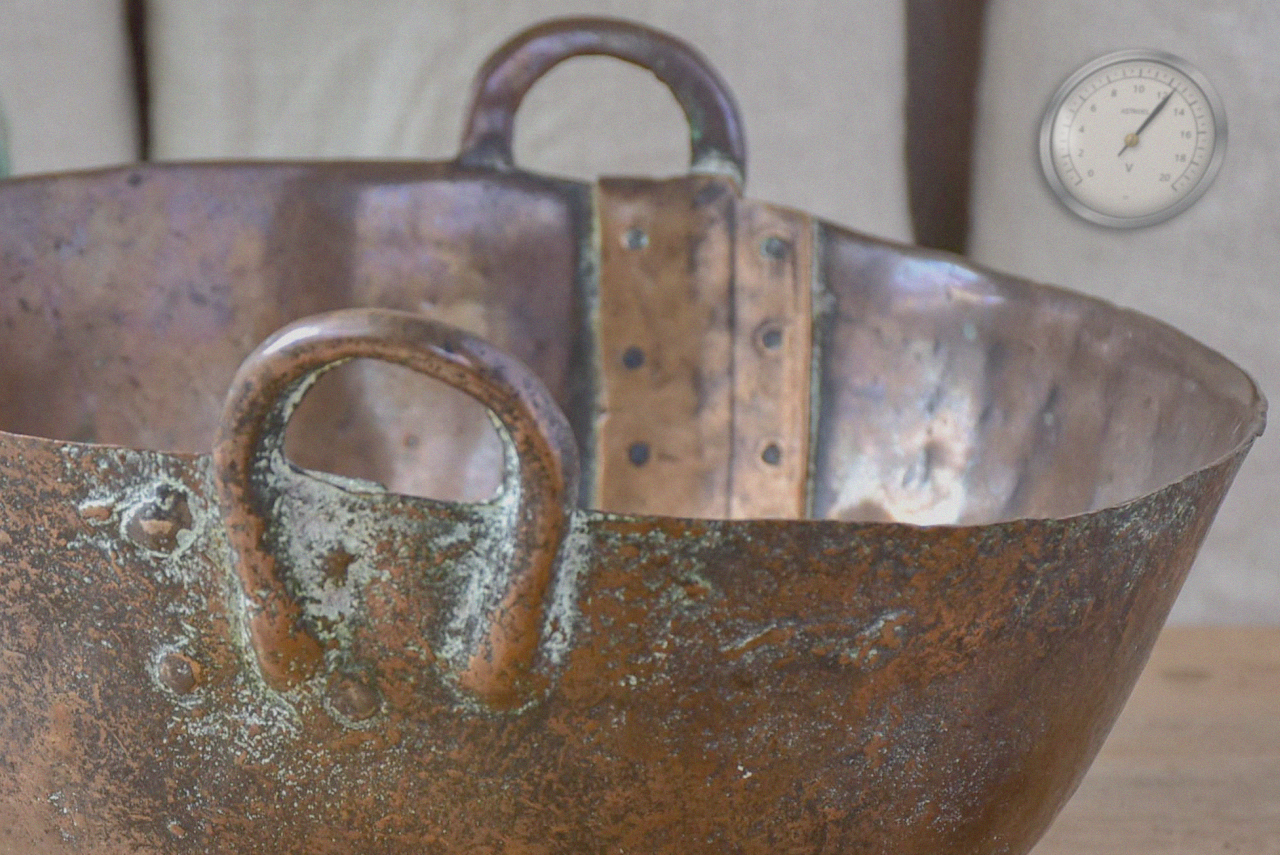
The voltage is value=12.5 unit=V
